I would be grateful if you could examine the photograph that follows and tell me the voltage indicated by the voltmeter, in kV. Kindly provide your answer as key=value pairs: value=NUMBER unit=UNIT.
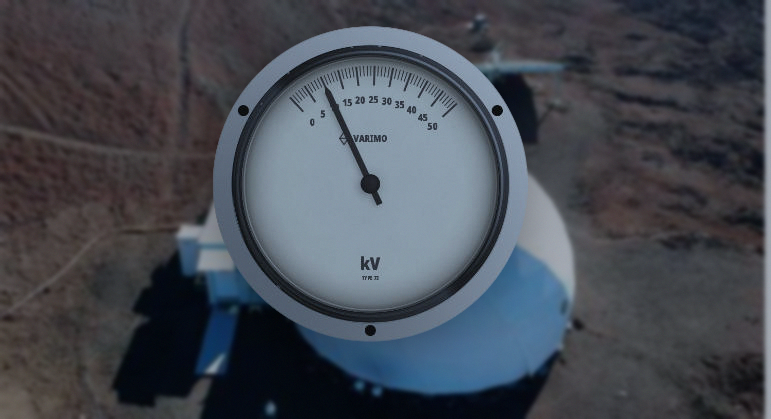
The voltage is value=10 unit=kV
